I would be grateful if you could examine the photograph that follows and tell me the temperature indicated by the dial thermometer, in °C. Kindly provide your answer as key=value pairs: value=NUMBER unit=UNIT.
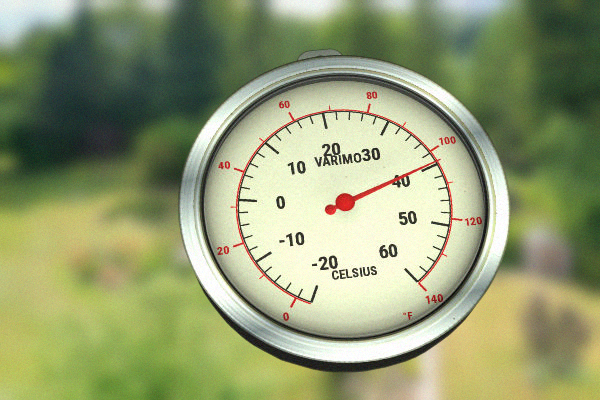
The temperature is value=40 unit=°C
